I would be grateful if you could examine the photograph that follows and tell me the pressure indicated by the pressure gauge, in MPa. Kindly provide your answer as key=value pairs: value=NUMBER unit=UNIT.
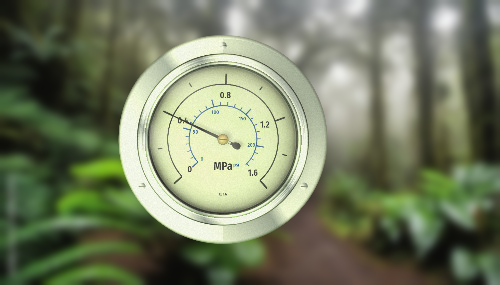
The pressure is value=0.4 unit=MPa
